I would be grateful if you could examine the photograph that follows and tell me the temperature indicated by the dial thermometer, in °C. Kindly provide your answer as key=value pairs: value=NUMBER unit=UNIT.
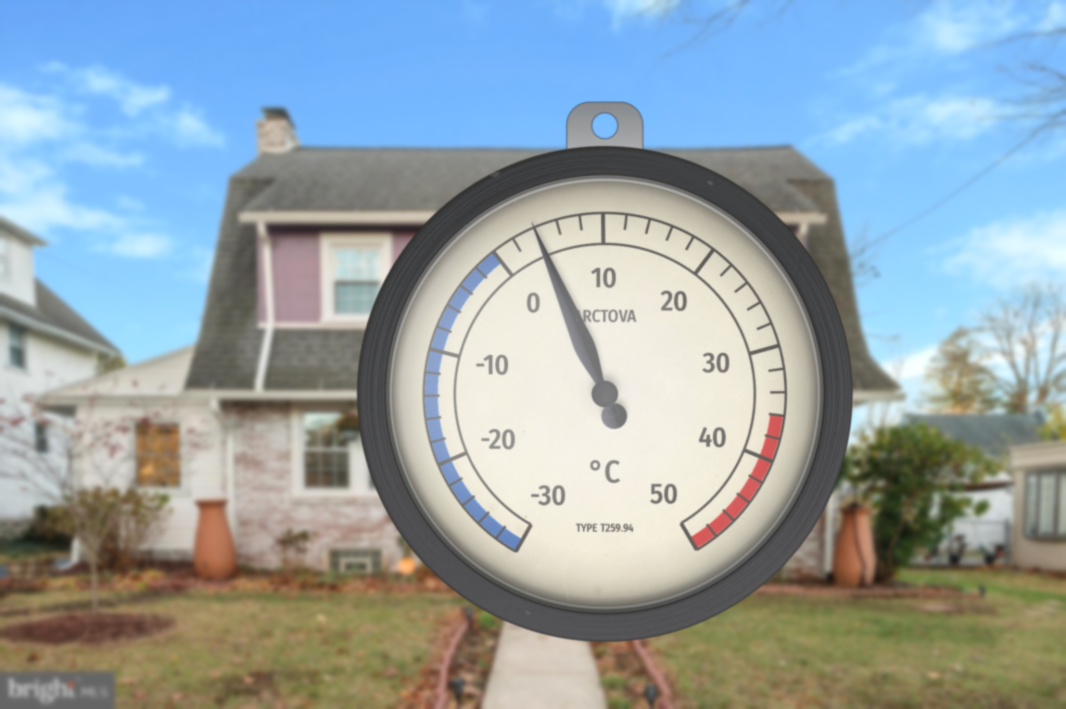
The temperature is value=4 unit=°C
